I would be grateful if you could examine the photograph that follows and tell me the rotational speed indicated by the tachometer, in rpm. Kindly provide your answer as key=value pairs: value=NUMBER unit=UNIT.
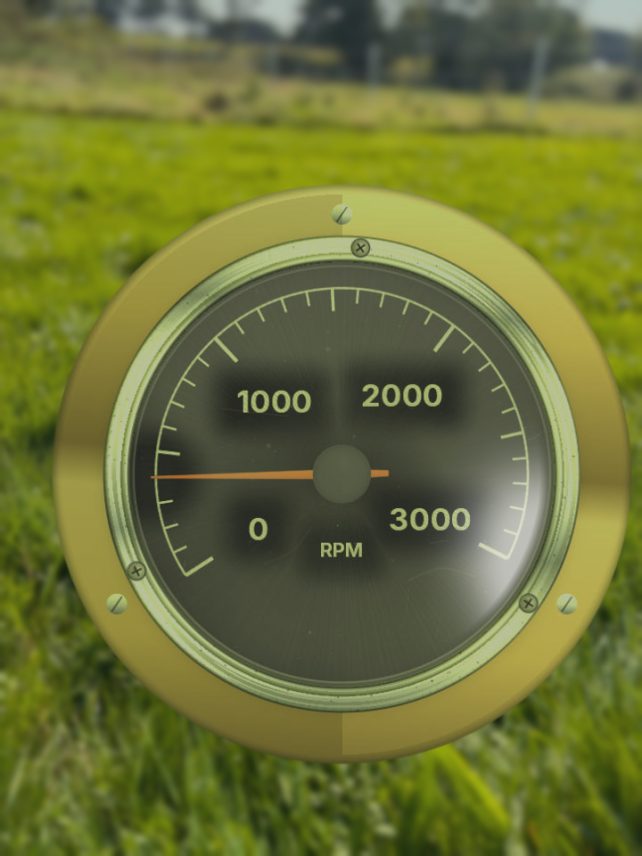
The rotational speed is value=400 unit=rpm
